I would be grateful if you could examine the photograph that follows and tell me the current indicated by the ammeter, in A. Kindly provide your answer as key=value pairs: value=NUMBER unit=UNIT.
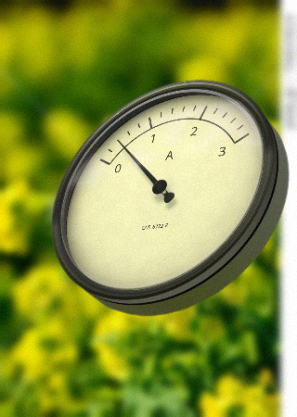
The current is value=0.4 unit=A
